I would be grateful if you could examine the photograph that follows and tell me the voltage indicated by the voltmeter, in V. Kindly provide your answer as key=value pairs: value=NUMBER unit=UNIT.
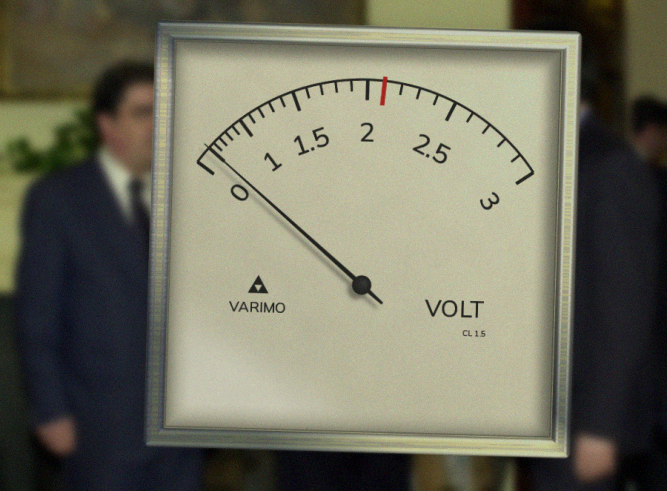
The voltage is value=0.5 unit=V
